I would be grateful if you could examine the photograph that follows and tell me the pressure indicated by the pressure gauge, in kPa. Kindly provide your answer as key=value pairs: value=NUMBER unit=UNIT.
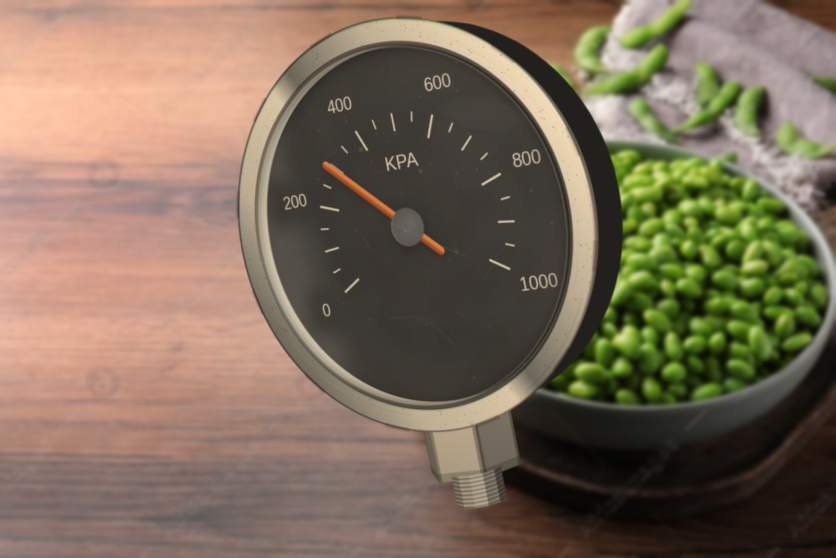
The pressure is value=300 unit=kPa
